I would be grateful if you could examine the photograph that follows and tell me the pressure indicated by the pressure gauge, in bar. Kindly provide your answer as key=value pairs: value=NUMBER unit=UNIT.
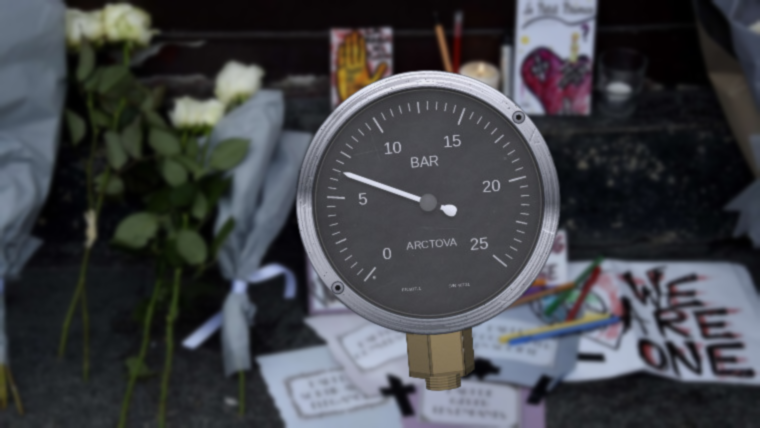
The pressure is value=6.5 unit=bar
